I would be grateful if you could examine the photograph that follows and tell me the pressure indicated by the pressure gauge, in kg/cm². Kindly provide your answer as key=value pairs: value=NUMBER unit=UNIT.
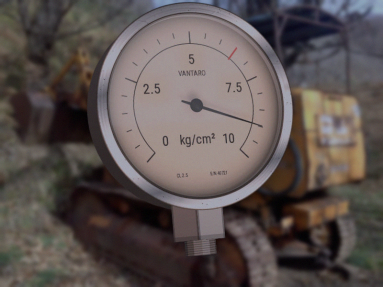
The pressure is value=9 unit=kg/cm²
